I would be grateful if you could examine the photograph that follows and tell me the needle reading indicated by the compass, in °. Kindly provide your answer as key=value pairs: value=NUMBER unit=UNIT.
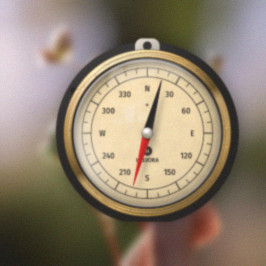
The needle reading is value=195 unit=°
